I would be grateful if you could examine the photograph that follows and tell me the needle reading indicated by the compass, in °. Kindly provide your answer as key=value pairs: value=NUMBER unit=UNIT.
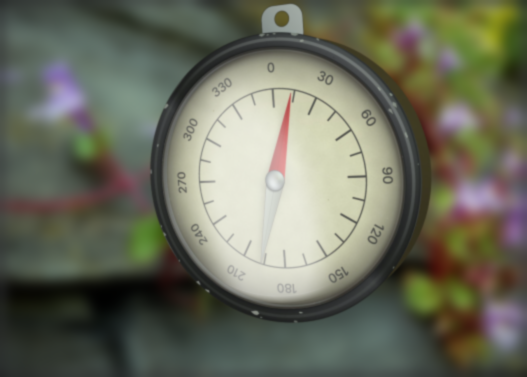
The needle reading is value=15 unit=°
